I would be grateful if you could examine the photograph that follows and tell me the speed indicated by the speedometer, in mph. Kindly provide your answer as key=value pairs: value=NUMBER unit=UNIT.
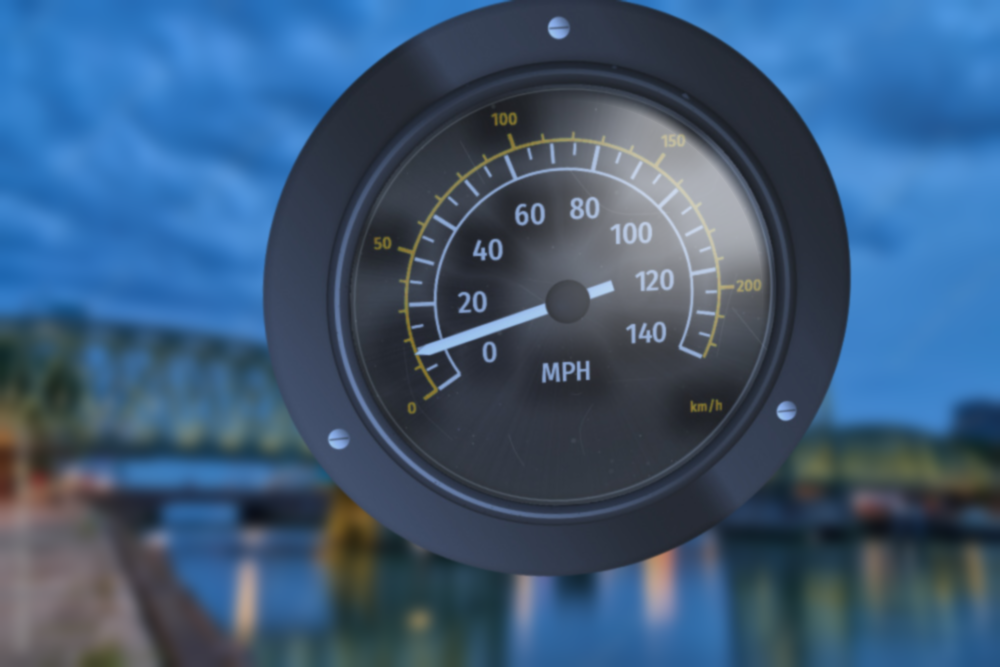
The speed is value=10 unit=mph
